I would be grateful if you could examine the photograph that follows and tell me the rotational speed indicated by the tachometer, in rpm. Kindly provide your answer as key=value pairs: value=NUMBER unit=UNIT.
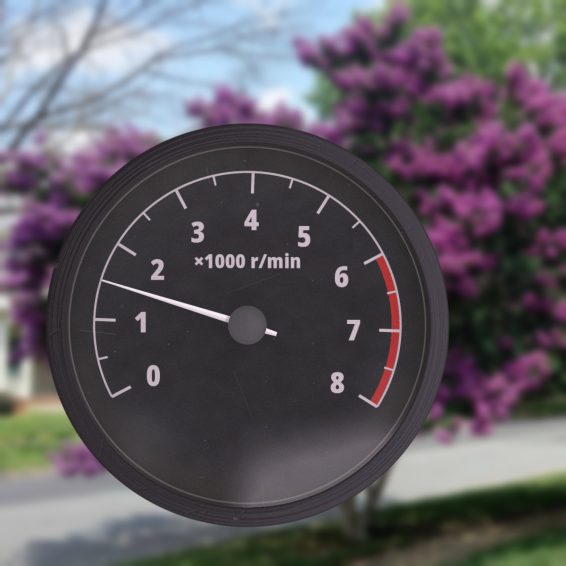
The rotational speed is value=1500 unit=rpm
